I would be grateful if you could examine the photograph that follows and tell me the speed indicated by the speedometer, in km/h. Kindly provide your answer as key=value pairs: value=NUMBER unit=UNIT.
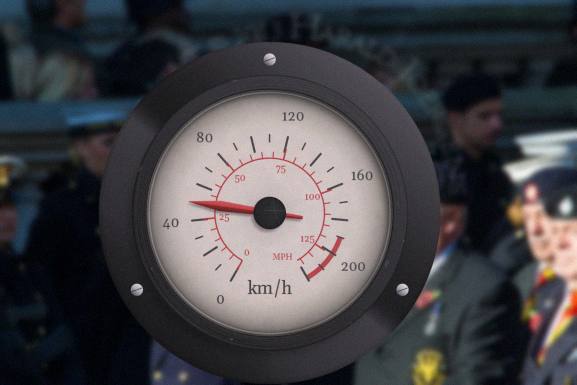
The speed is value=50 unit=km/h
